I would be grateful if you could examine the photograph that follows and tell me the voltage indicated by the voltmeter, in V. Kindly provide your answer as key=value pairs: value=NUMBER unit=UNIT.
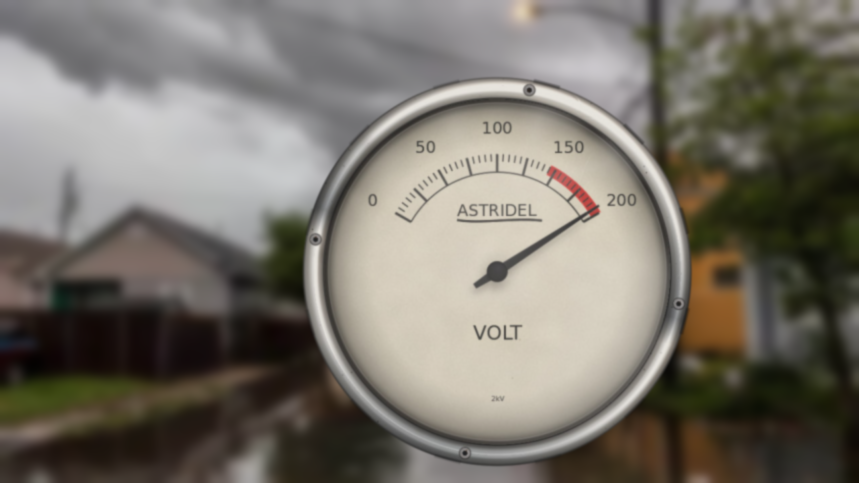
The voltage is value=195 unit=V
